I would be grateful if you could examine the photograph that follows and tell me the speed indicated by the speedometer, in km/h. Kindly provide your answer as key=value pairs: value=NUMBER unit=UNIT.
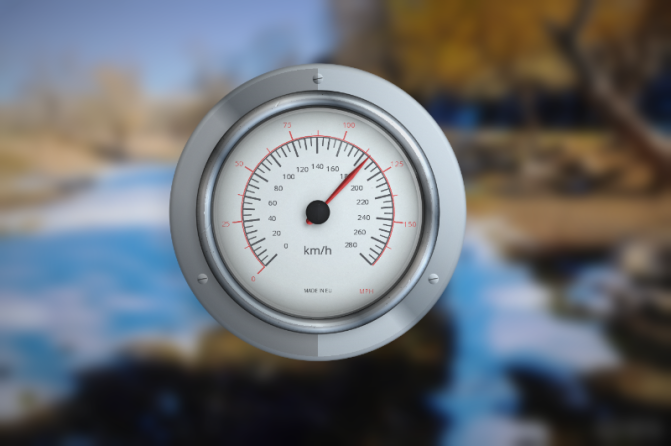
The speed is value=185 unit=km/h
